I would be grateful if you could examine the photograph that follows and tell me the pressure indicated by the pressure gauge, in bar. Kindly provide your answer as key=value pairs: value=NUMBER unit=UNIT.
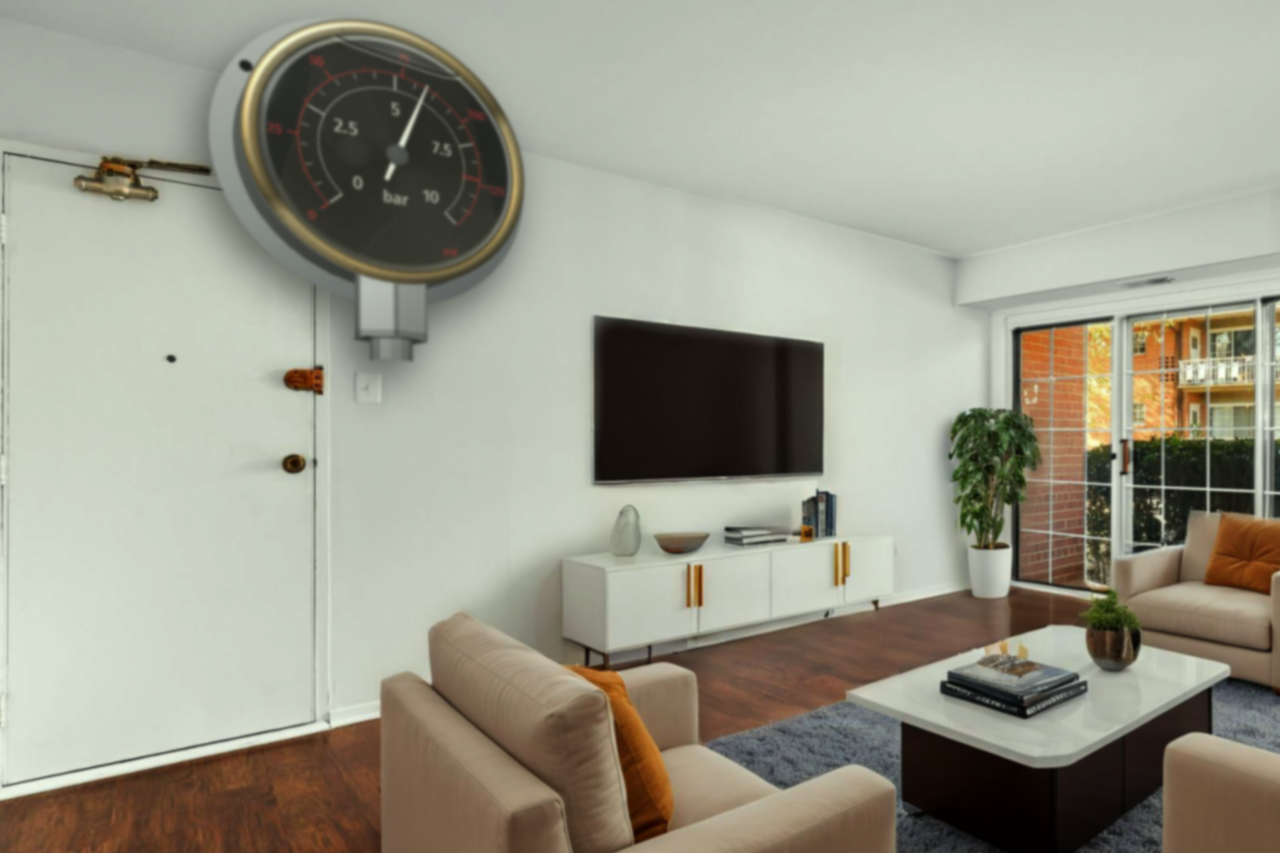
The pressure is value=5.75 unit=bar
